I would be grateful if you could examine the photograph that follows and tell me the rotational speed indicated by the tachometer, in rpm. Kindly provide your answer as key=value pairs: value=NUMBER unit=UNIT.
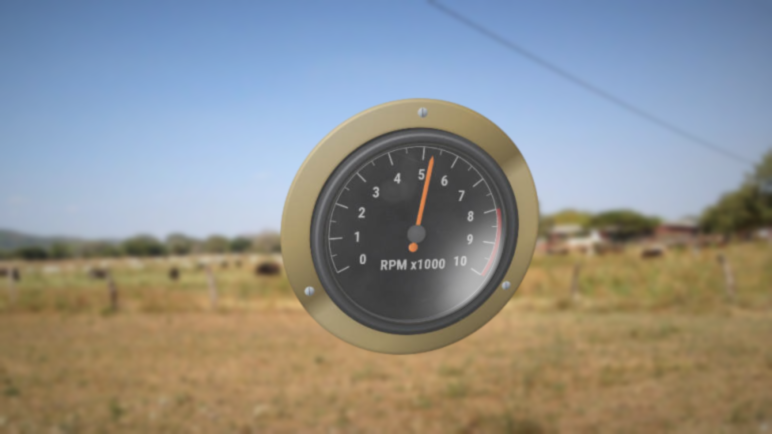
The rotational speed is value=5250 unit=rpm
